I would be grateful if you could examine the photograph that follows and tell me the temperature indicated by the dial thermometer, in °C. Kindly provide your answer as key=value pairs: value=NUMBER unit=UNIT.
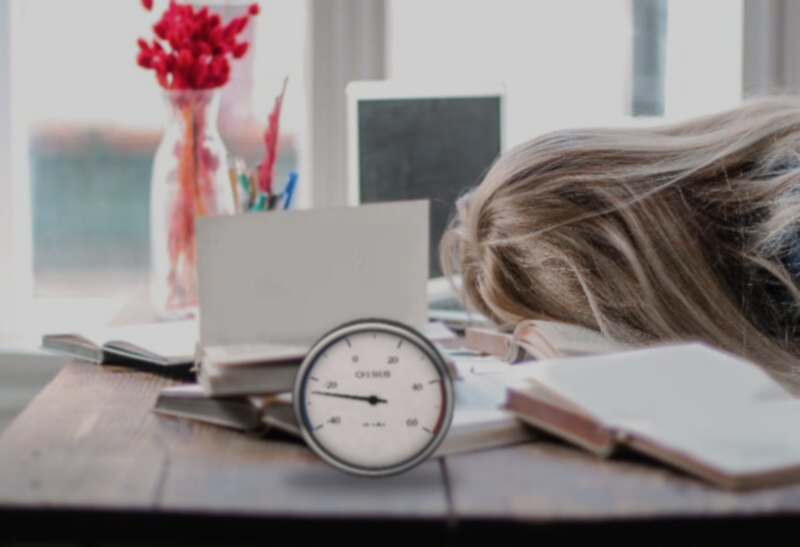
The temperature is value=-25 unit=°C
